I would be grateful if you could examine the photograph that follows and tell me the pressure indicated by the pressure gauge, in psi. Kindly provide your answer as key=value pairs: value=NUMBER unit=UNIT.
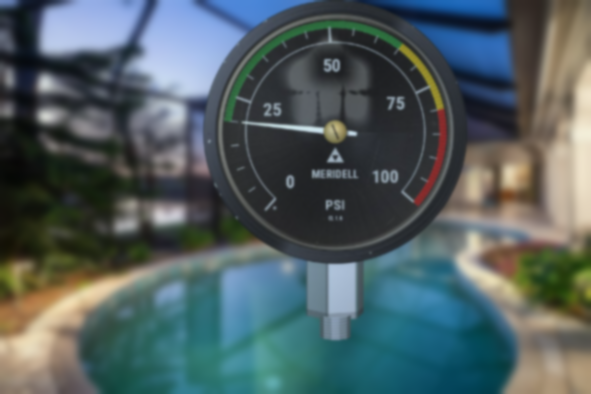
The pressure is value=20 unit=psi
